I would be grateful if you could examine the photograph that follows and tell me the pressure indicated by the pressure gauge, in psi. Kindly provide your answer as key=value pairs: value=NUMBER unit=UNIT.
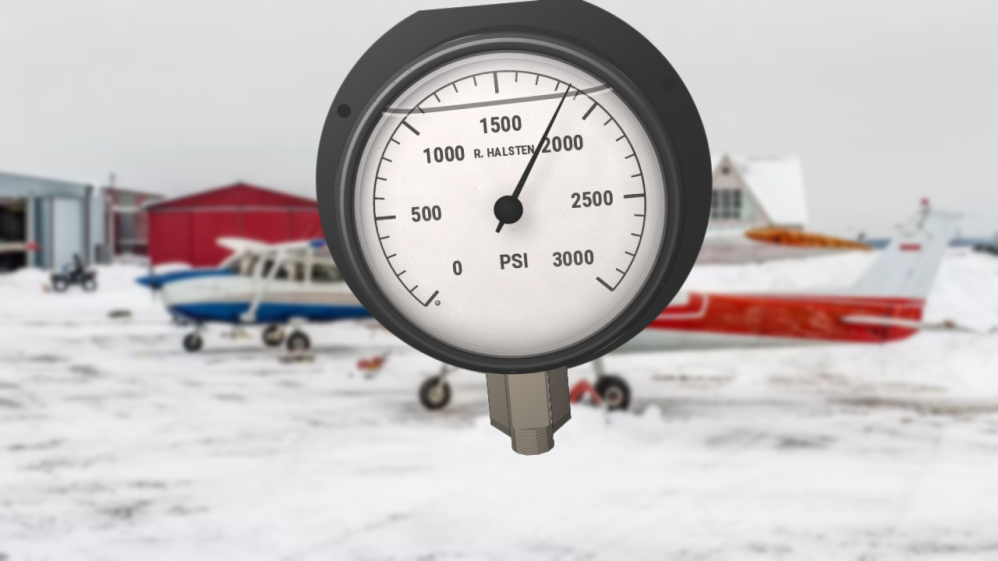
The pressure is value=1850 unit=psi
